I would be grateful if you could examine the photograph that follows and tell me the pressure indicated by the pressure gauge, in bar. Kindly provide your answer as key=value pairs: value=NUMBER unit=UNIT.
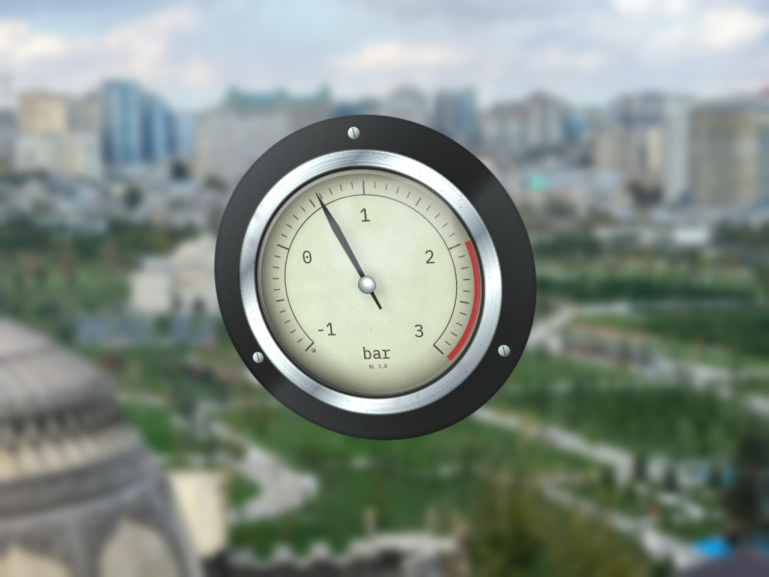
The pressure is value=0.6 unit=bar
